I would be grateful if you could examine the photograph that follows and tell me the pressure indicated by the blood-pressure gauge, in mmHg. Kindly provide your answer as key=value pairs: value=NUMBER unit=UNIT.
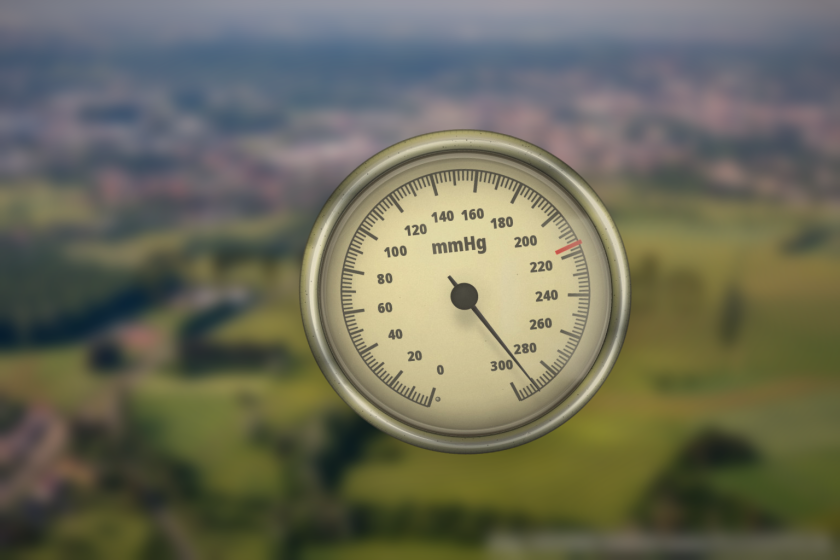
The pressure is value=290 unit=mmHg
